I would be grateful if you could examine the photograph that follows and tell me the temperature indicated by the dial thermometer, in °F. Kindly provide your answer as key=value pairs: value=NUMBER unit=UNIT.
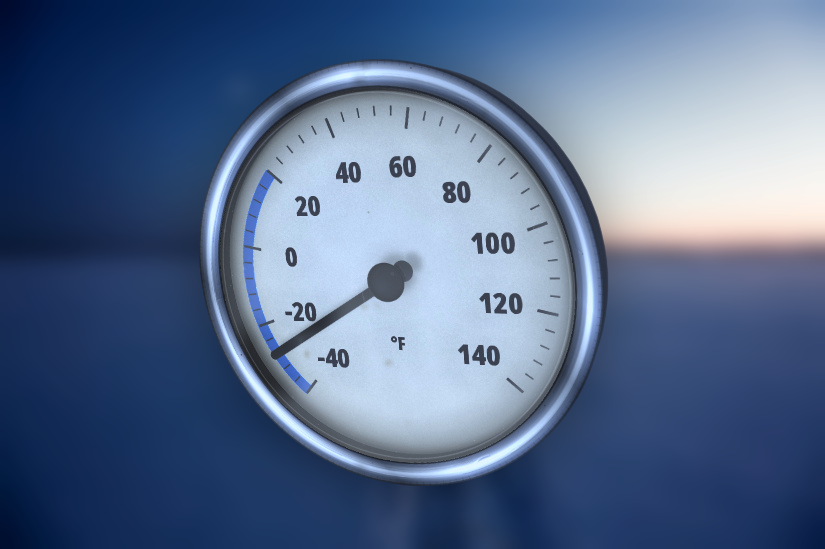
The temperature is value=-28 unit=°F
